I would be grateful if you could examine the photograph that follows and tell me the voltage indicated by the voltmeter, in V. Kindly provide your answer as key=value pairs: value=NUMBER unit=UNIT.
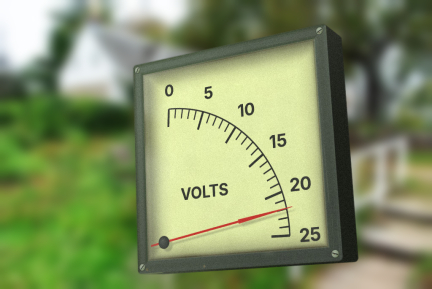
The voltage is value=22 unit=V
